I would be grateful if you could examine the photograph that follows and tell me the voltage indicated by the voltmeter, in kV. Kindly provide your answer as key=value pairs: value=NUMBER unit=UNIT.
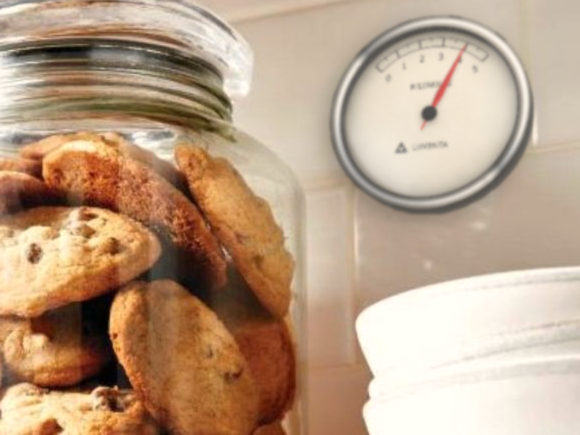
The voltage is value=4 unit=kV
